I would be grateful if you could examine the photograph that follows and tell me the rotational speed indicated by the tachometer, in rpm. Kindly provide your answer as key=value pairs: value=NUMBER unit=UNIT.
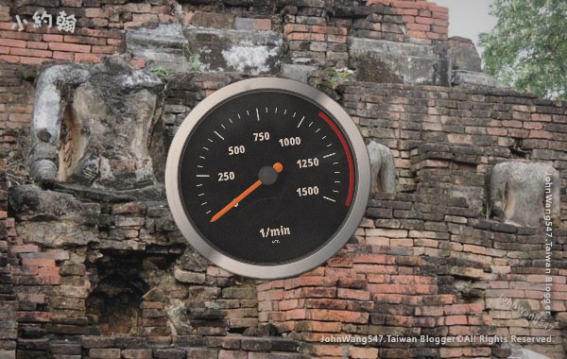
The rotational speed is value=0 unit=rpm
